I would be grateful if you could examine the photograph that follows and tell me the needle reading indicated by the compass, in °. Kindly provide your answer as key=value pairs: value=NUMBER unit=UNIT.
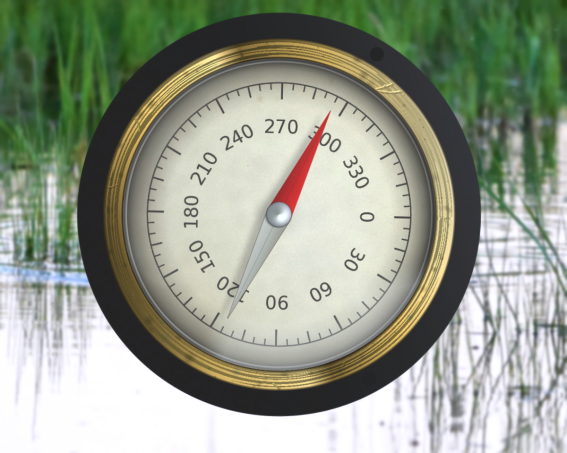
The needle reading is value=295 unit=°
